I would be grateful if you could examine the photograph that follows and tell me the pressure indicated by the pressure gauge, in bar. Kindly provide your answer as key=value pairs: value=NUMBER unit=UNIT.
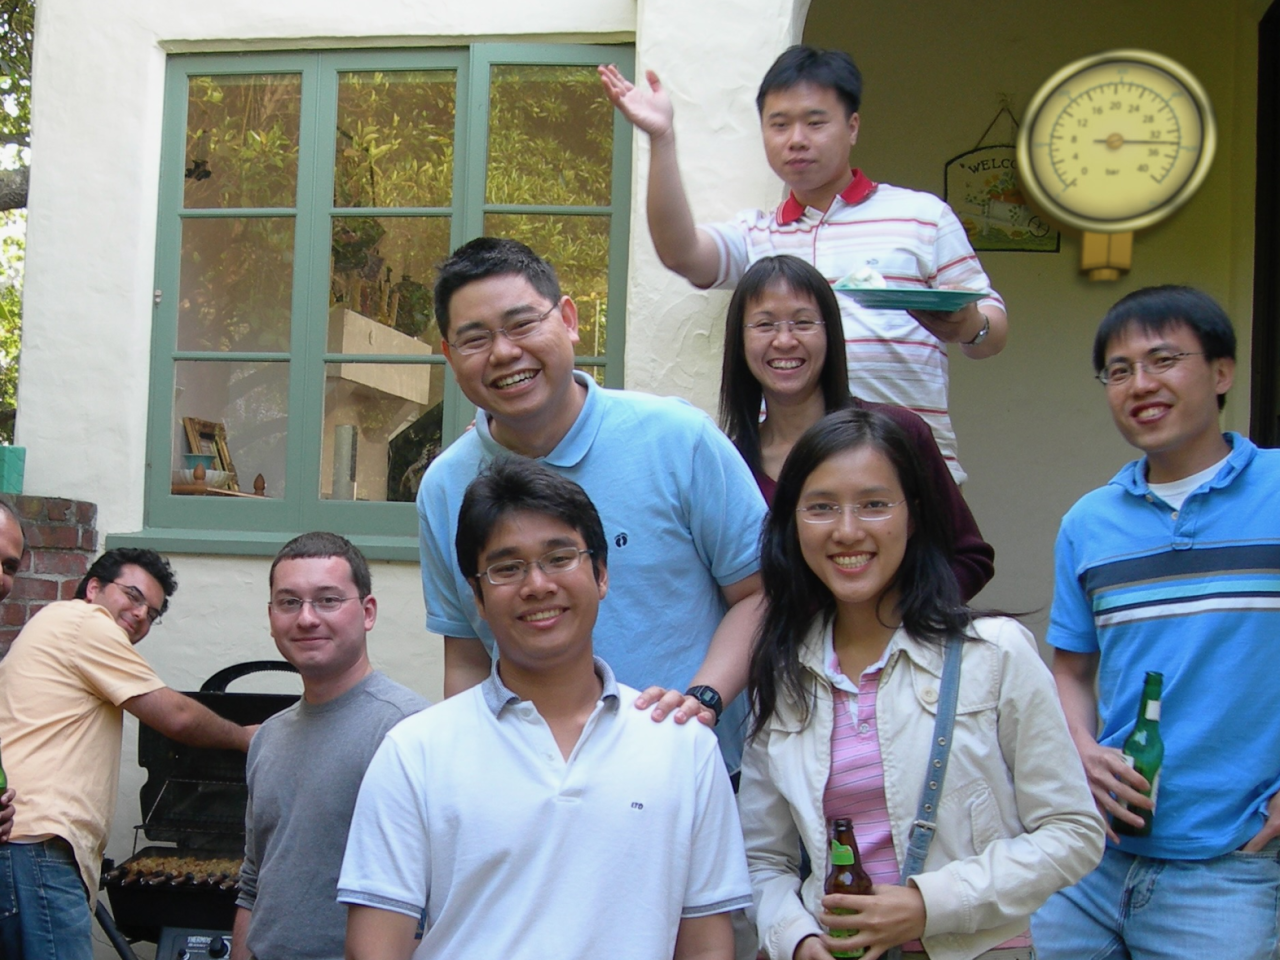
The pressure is value=34 unit=bar
